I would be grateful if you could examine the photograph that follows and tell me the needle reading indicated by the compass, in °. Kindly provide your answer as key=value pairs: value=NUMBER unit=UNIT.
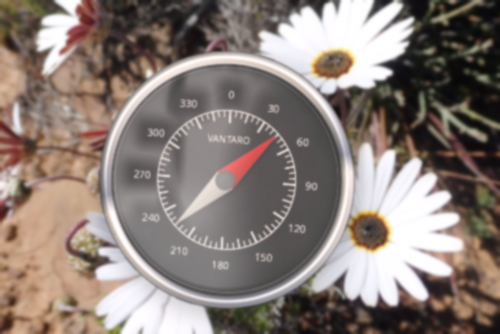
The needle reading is value=45 unit=°
